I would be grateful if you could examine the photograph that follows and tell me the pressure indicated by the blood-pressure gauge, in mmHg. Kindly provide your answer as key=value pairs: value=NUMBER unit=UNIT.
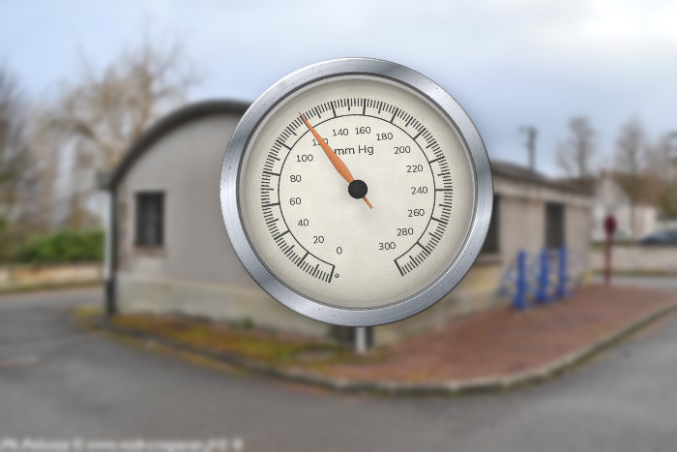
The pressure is value=120 unit=mmHg
